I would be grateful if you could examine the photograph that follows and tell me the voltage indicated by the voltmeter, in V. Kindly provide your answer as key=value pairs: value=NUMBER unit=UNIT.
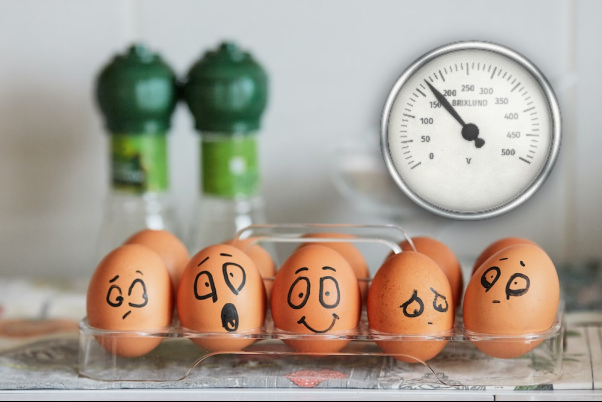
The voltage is value=170 unit=V
